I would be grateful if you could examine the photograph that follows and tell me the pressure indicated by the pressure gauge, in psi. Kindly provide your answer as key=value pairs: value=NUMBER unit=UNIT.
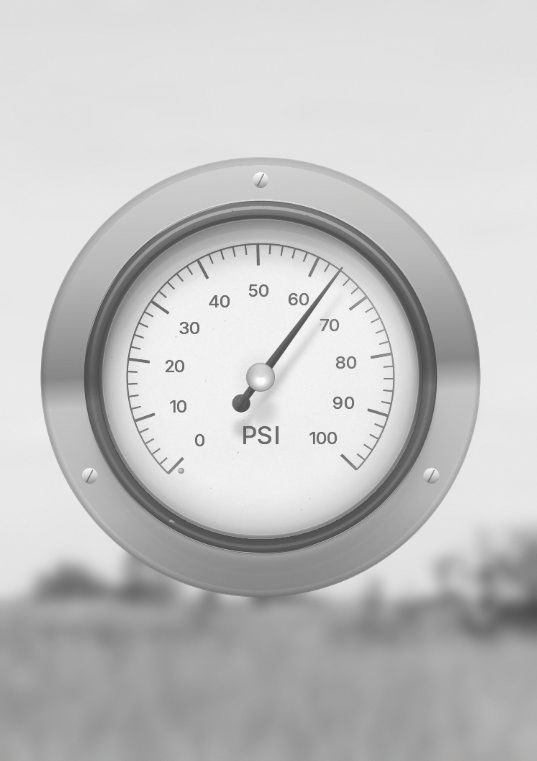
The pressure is value=64 unit=psi
